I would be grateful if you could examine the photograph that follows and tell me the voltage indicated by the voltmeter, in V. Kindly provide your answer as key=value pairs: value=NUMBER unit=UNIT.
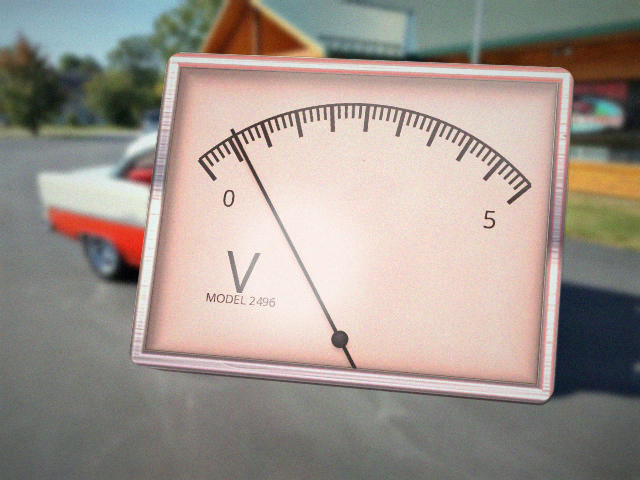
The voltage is value=0.6 unit=V
